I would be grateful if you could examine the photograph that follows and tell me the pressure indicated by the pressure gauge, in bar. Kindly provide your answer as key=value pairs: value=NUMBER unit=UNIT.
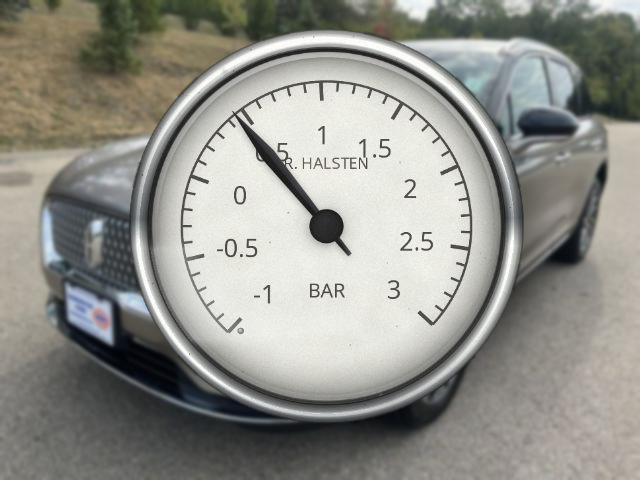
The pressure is value=0.45 unit=bar
